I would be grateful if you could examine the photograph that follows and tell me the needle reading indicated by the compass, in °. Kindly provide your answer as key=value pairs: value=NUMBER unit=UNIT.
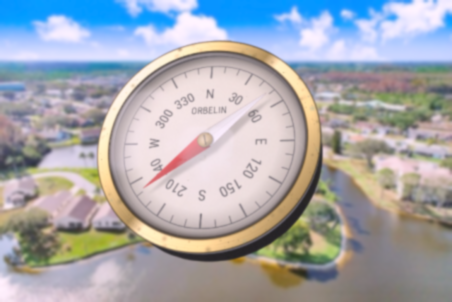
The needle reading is value=230 unit=°
